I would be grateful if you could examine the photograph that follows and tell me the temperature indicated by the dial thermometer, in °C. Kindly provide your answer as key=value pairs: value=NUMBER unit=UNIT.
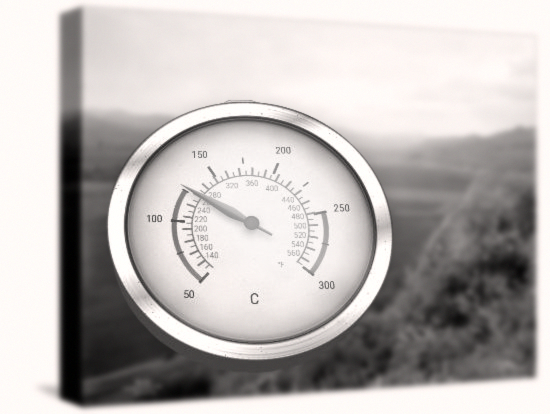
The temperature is value=125 unit=°C
